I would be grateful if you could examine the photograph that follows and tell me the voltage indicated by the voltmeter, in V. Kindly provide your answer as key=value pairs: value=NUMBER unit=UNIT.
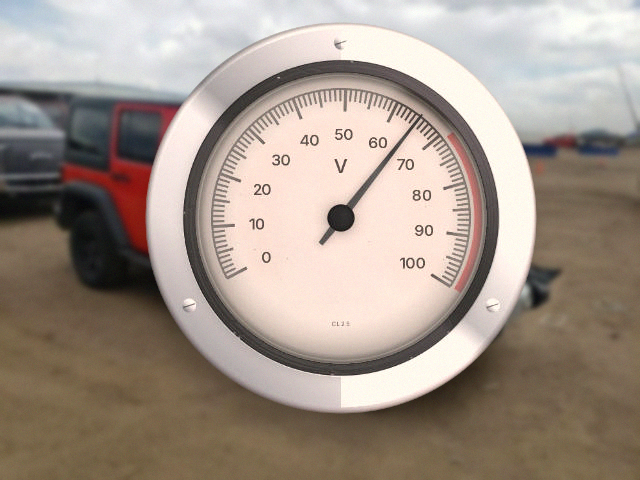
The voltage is value=65 unit=V
